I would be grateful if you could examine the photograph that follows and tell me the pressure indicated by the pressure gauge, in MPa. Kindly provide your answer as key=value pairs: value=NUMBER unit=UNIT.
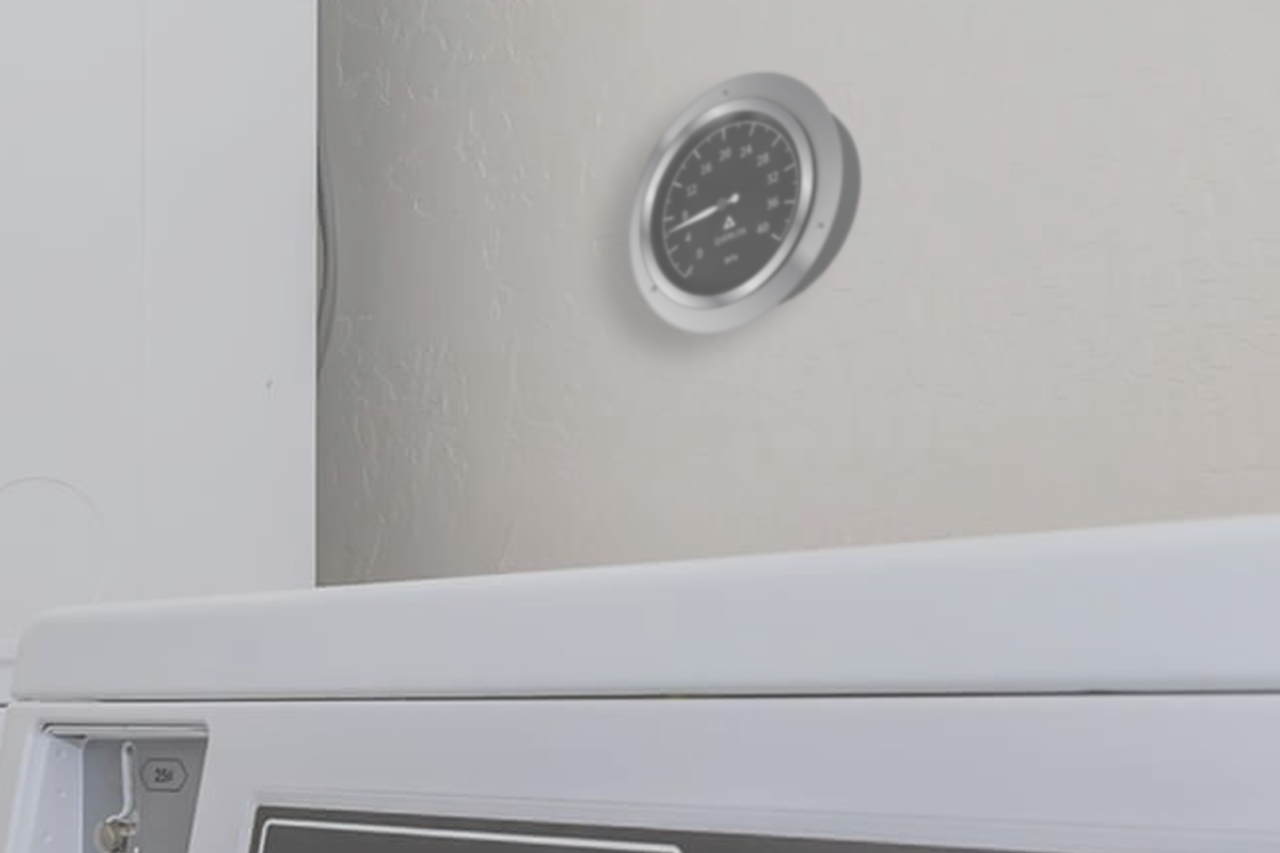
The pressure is value=6 unit=MPa
